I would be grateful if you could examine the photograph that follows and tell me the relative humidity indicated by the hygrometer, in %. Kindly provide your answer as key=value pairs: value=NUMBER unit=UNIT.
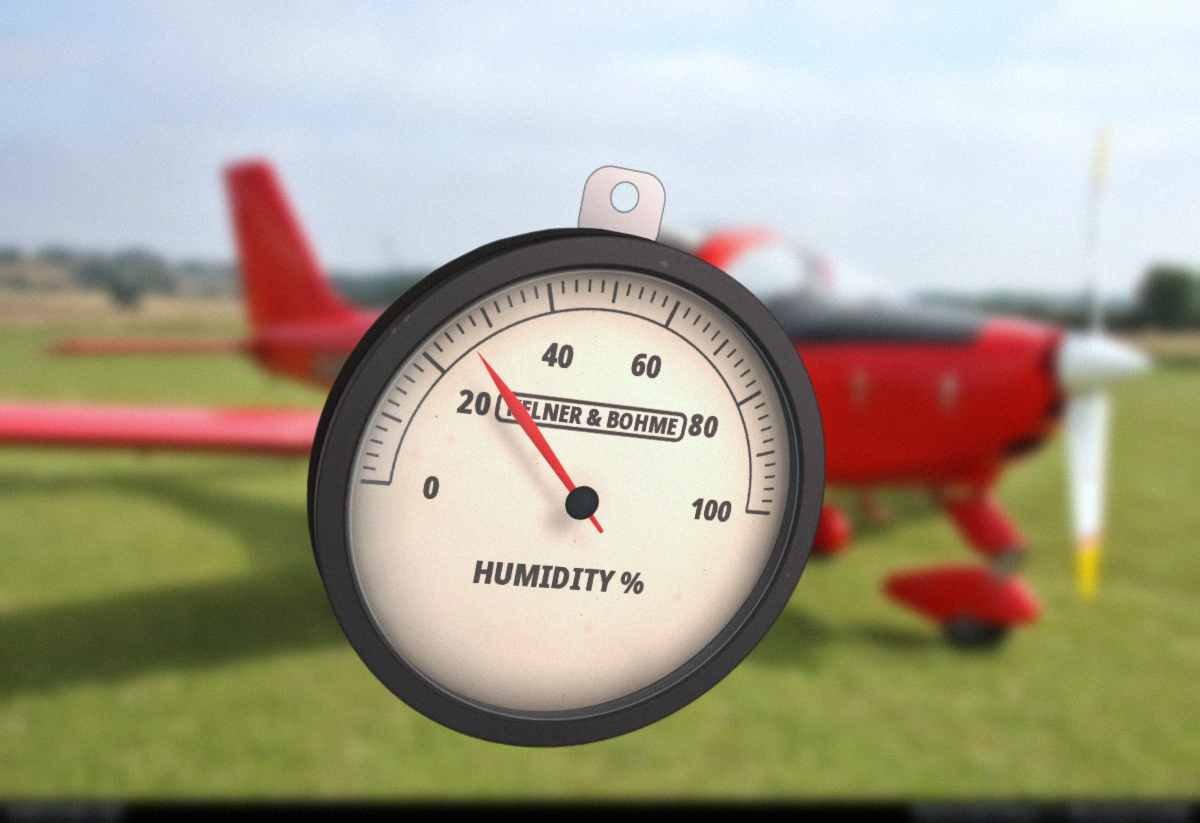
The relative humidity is value=26 unit=%
